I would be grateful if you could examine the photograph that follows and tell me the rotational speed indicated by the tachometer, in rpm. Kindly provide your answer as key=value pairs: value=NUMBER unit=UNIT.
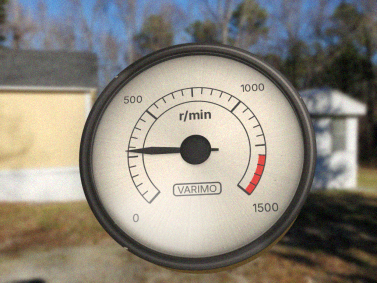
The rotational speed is value=275 unit=rpm
